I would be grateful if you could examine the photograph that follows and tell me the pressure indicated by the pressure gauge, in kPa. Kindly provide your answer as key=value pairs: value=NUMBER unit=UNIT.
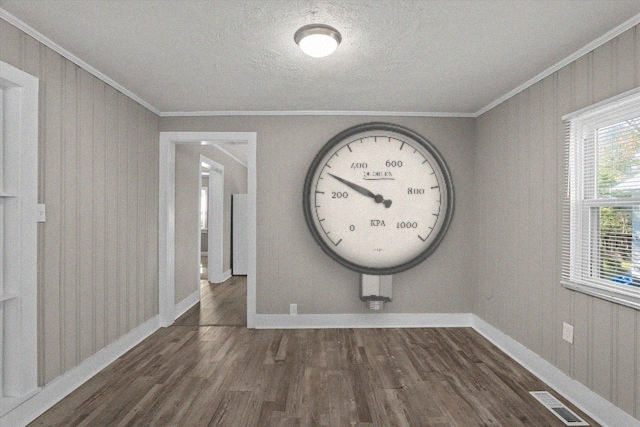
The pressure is value=275 unit=kPa
